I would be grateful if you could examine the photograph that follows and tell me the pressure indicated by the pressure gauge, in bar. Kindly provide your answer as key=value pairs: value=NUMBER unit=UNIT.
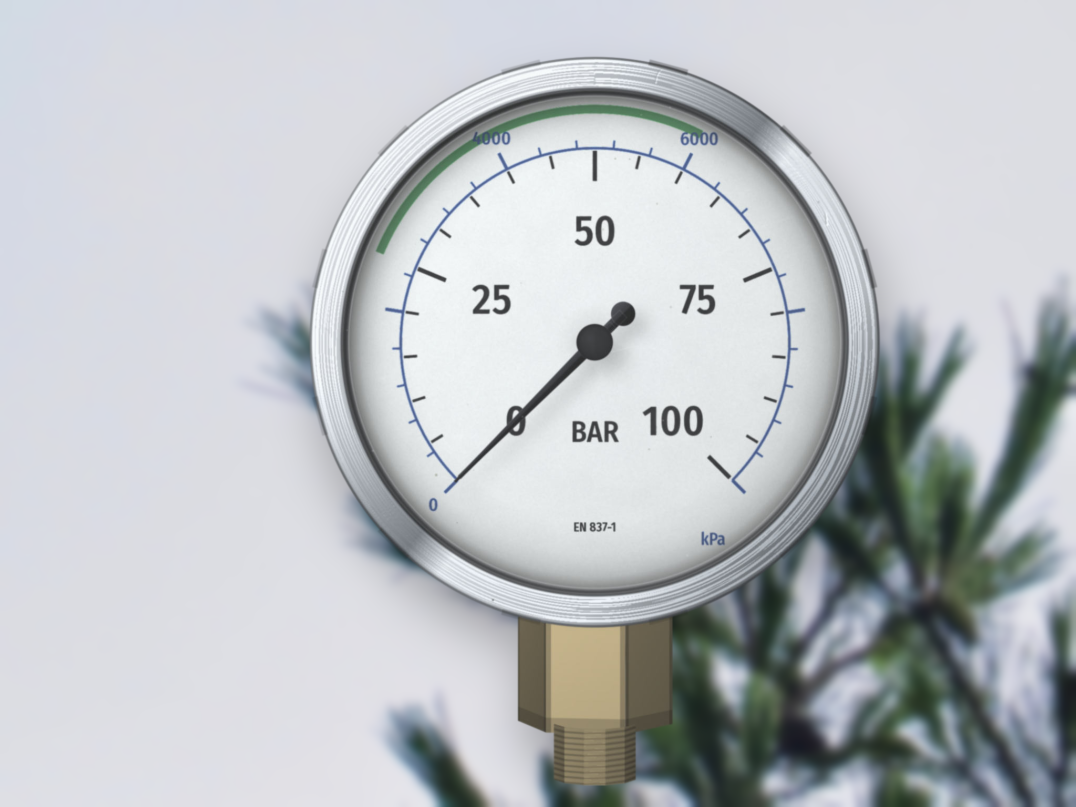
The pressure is value=0 unit=bar
